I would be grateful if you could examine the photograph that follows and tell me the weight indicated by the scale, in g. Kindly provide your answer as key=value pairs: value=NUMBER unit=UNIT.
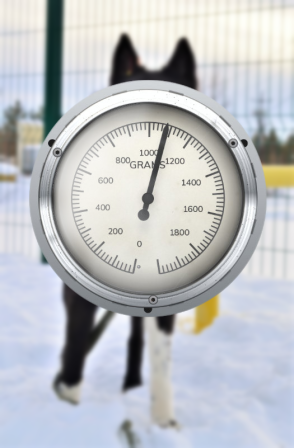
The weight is value=1080 unit=g
